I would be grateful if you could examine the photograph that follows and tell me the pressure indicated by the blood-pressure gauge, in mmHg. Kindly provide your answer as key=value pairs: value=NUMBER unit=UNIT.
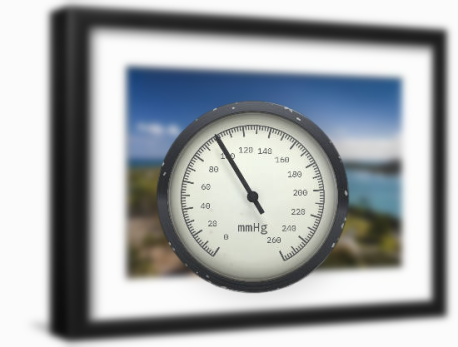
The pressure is value=100 unit=mmHg
